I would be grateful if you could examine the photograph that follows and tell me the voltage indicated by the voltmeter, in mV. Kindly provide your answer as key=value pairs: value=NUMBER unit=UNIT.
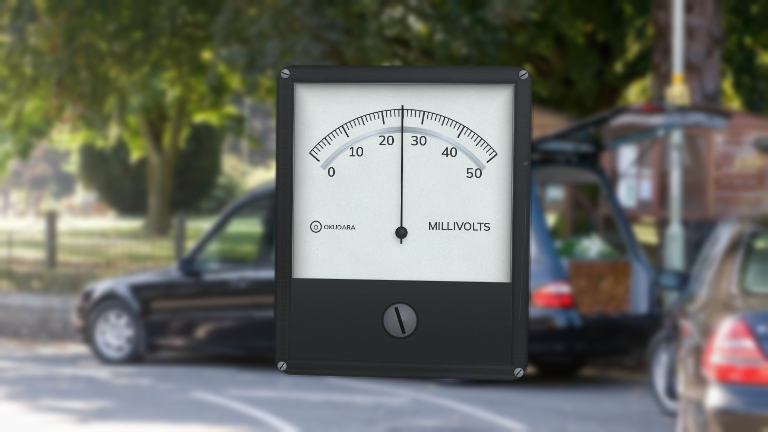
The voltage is value=25 unit=mV
